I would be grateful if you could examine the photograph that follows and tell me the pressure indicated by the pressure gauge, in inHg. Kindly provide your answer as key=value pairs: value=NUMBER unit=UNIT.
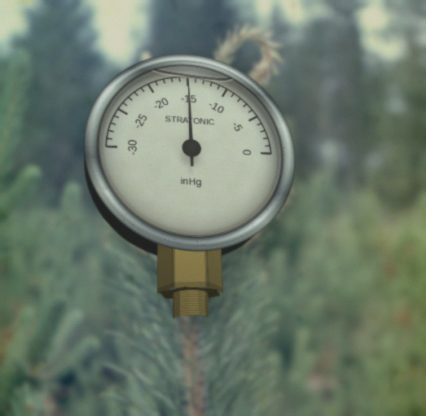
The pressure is value=-15 unit=inHg
